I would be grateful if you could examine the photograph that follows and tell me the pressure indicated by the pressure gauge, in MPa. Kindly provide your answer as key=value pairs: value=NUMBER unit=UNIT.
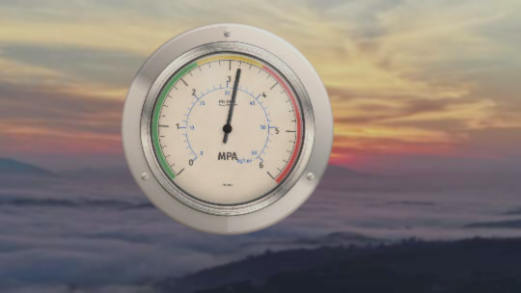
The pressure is value=3.2 unit=MPa
